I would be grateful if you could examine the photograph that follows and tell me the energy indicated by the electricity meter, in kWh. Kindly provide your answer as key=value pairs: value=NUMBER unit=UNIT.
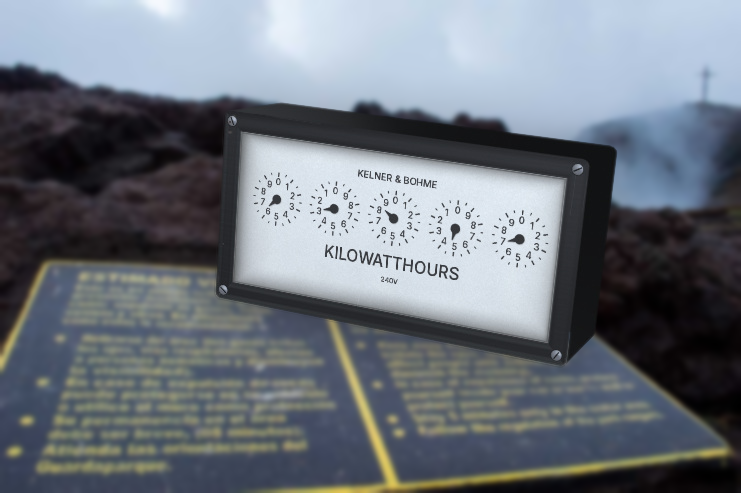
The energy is value=62847 unit=kWh
